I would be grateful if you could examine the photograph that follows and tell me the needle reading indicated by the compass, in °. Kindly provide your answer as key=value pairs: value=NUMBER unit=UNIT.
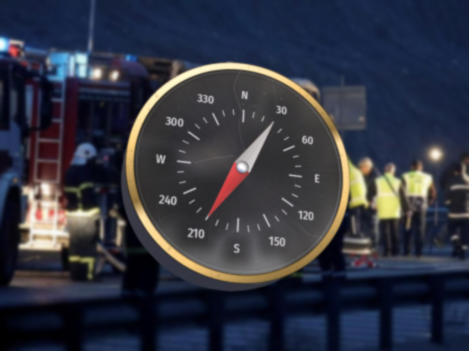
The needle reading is value=210 unit=°
